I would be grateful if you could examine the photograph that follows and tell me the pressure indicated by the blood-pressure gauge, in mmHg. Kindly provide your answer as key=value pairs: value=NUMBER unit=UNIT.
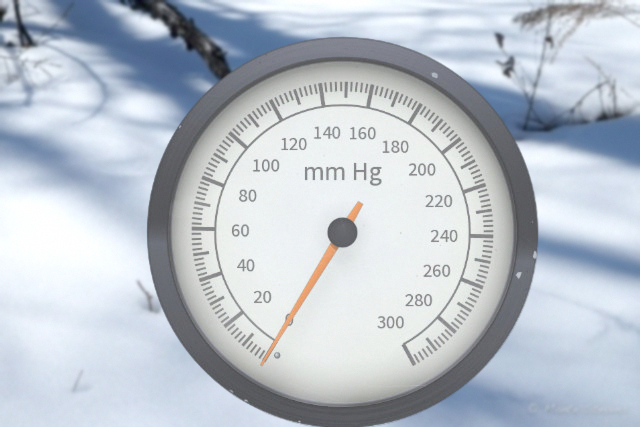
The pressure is value=0 unit=mmHg
